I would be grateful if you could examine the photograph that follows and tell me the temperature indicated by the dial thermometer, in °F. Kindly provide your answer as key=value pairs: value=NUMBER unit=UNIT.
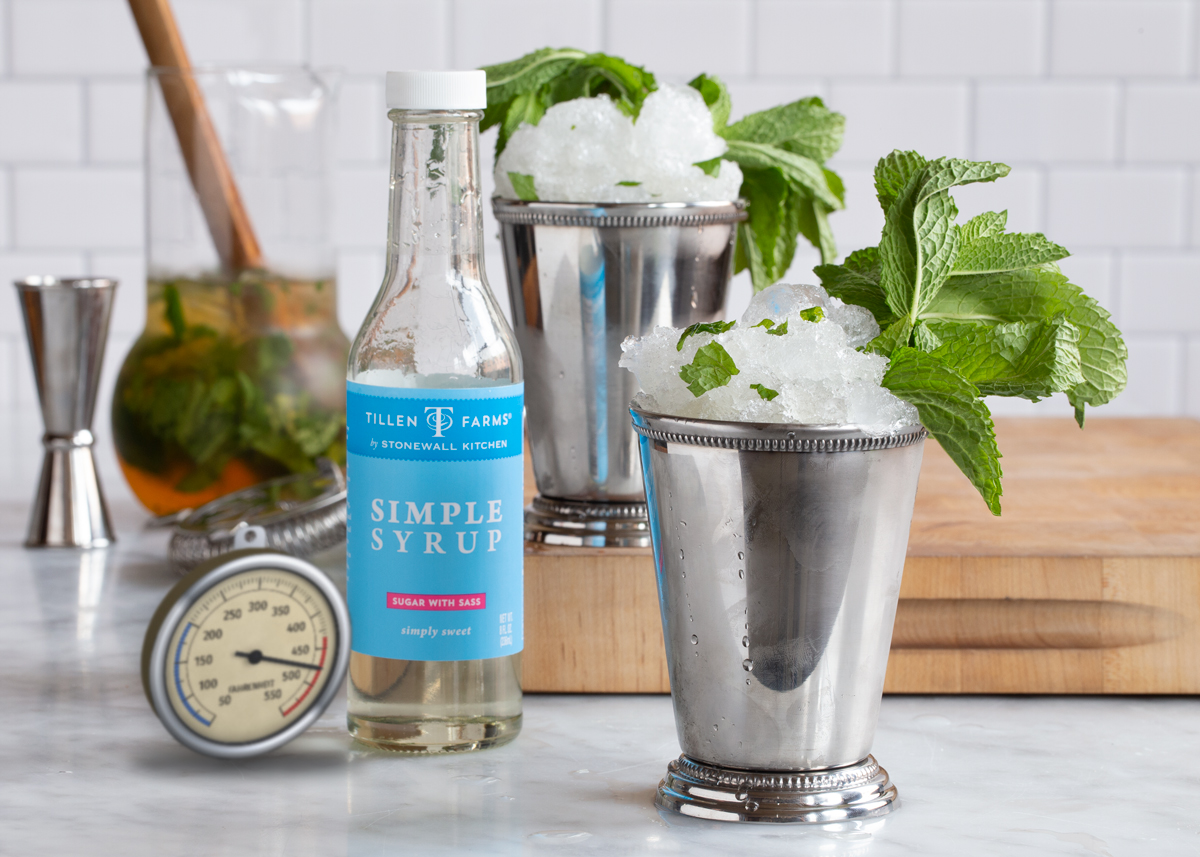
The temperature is value=475 unit=°F
